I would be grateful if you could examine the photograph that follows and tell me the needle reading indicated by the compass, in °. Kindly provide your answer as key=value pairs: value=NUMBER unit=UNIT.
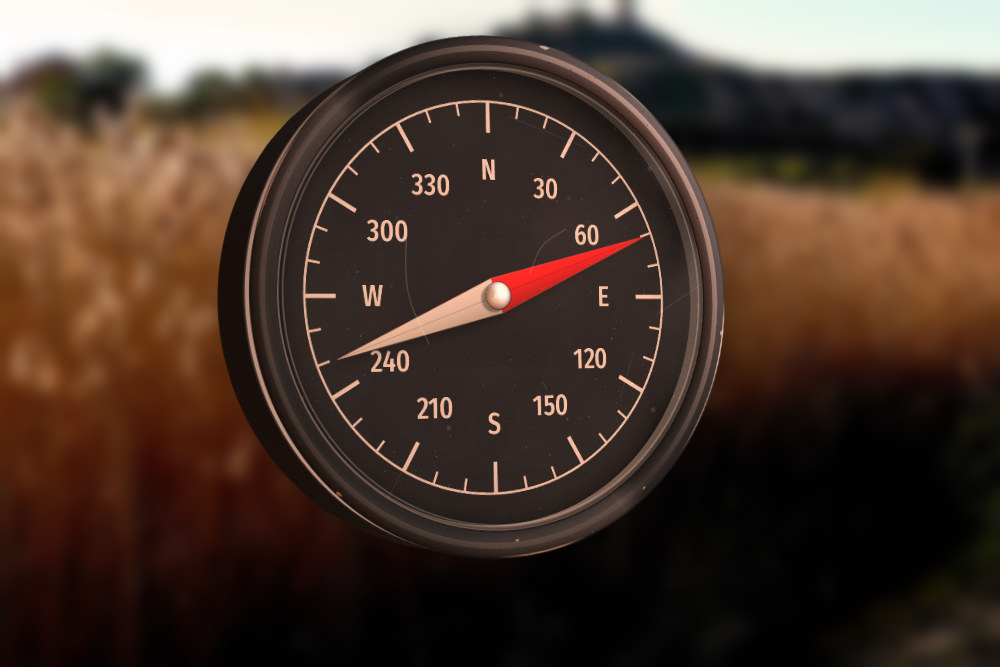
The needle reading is value=70 unit=°
